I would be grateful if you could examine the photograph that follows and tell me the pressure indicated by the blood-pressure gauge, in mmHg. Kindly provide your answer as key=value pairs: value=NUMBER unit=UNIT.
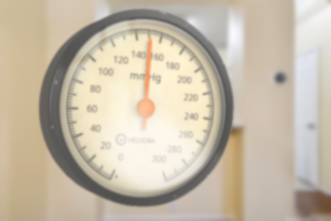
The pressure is value=150 unit=mmHg
